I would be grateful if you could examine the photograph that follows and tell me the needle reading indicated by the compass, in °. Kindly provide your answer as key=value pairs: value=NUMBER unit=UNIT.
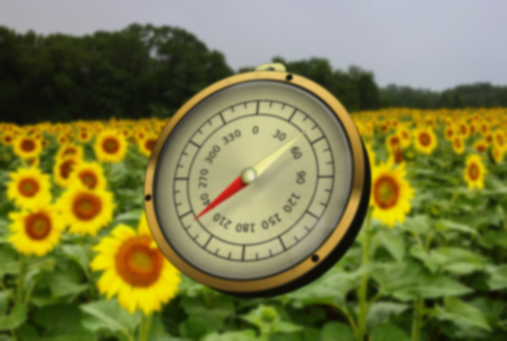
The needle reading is value=230 unit=°
